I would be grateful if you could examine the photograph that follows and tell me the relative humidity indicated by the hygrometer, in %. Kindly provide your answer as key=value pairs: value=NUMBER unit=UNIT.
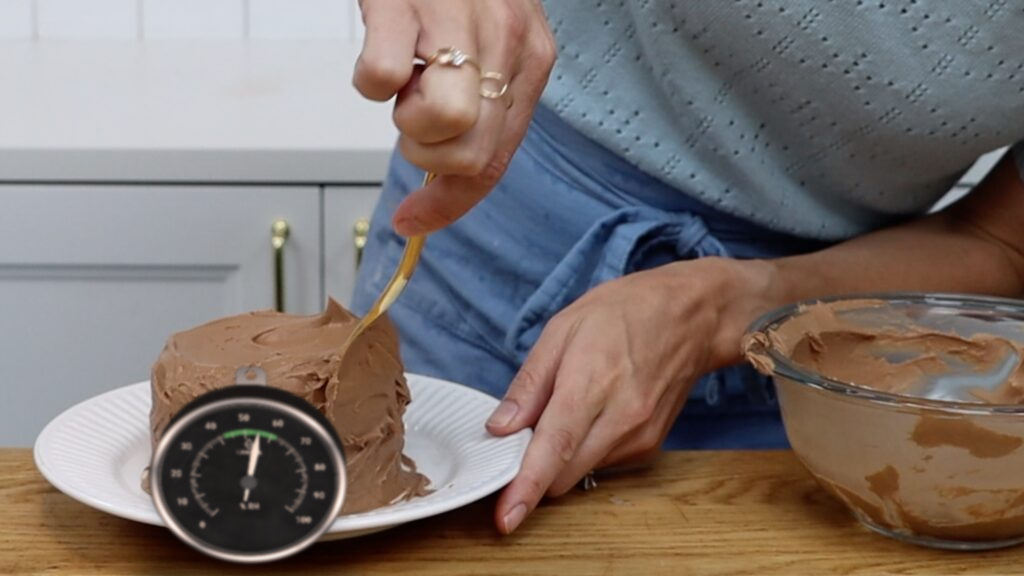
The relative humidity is value=55 unit=%
